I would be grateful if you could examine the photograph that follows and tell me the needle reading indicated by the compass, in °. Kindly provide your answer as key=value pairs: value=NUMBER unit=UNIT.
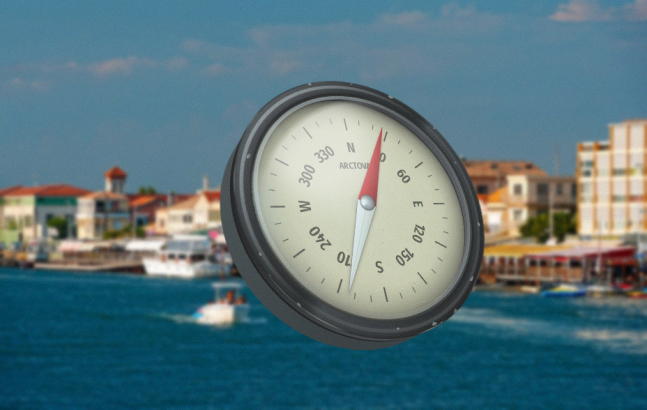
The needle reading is value=25 unit=°
